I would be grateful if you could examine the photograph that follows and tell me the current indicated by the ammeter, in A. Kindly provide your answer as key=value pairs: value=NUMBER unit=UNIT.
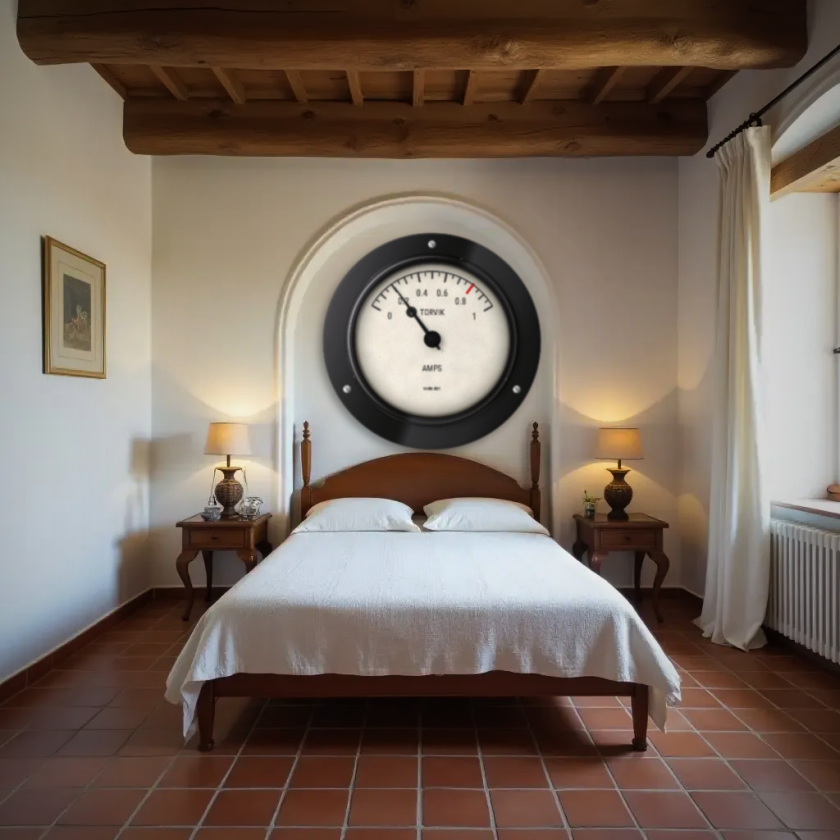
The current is value=0.2 unit=A
